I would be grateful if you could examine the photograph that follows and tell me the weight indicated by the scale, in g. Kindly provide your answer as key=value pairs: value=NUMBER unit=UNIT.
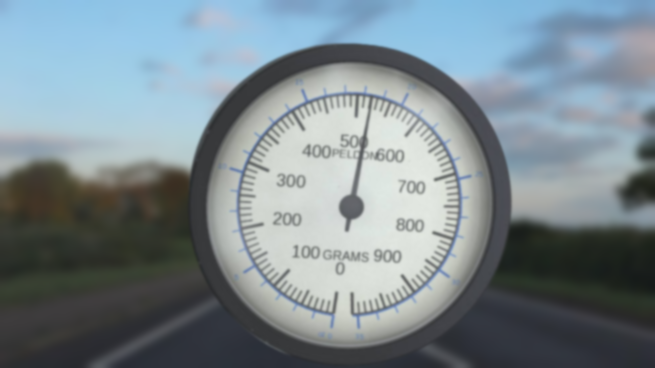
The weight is value=520 unit=g
